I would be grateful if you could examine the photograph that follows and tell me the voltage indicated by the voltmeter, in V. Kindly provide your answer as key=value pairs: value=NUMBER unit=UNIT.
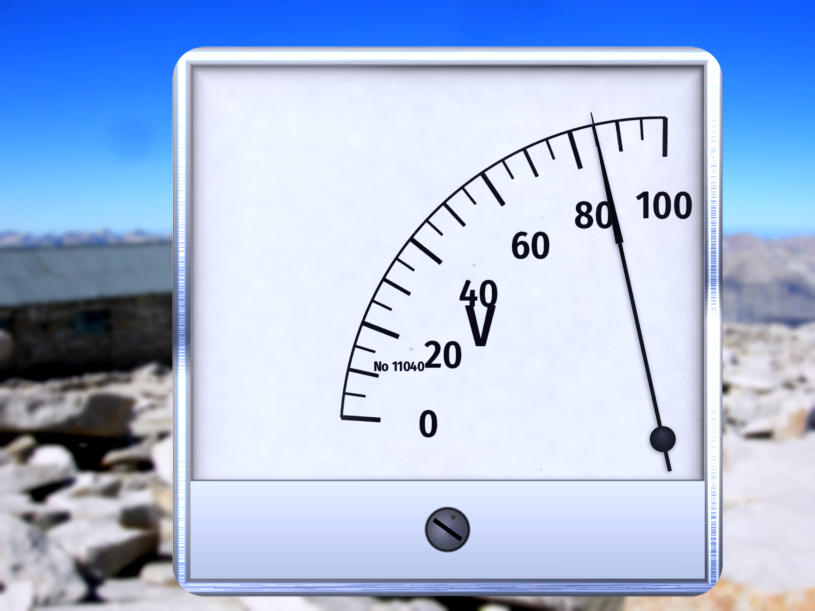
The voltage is value=85 unit=V
